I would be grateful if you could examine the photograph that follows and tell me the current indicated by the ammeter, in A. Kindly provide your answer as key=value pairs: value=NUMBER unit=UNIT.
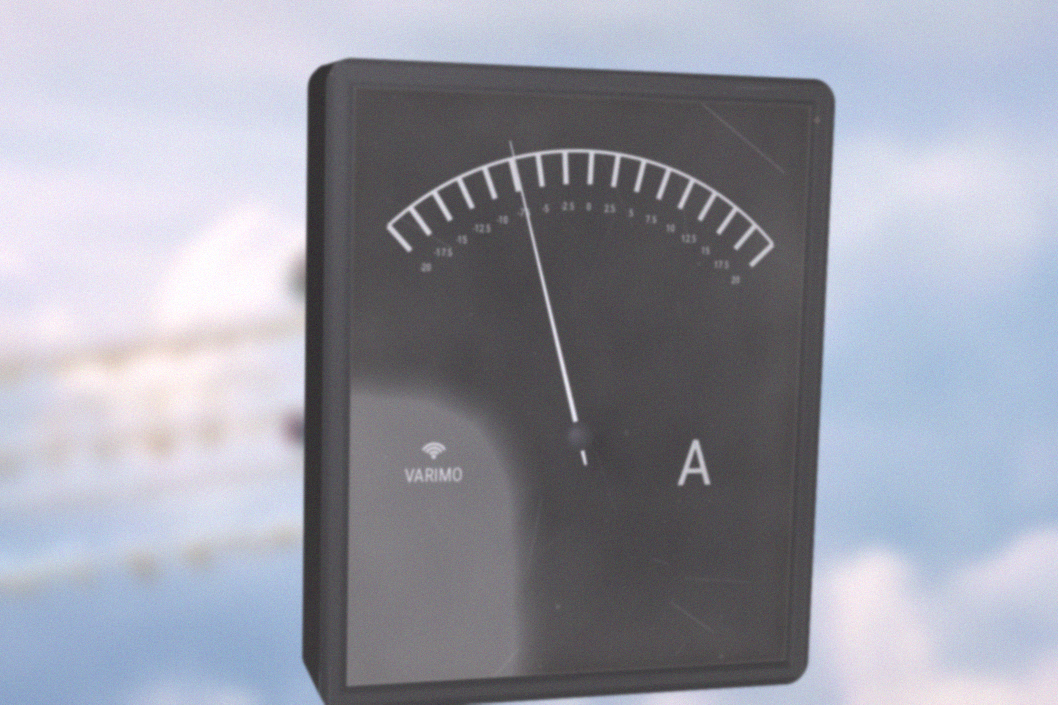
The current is value=-7.5 unit=A
